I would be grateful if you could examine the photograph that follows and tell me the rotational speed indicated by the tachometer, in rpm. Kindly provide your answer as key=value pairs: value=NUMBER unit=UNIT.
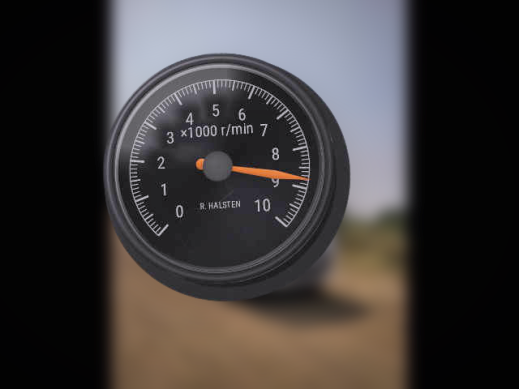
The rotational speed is value=8800 unit=rpm
